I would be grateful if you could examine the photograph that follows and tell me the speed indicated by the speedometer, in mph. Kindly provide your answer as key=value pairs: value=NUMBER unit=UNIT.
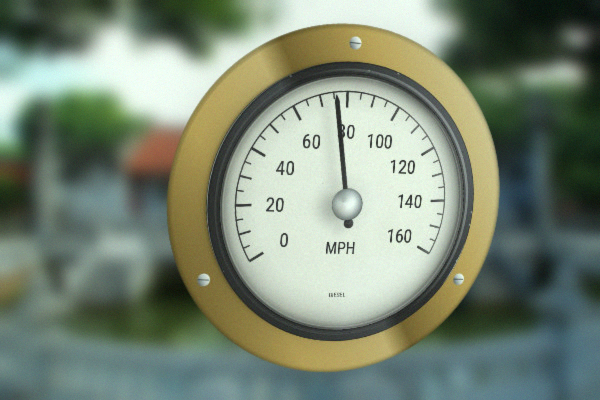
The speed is value=75 unit=mph
